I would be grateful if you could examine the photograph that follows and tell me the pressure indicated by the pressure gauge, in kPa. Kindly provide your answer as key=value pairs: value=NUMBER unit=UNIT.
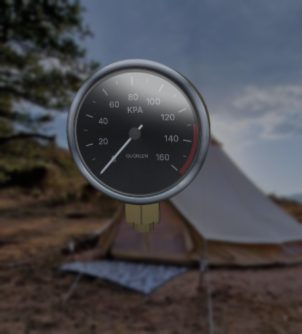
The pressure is value=0 unit=kPa
